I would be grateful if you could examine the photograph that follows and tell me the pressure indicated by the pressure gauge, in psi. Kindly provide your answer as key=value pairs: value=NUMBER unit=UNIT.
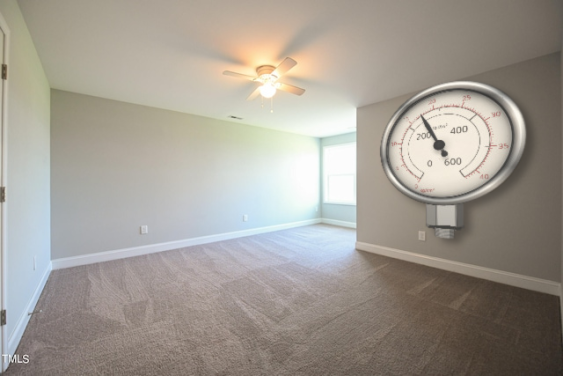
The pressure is value=250 unit=psi
